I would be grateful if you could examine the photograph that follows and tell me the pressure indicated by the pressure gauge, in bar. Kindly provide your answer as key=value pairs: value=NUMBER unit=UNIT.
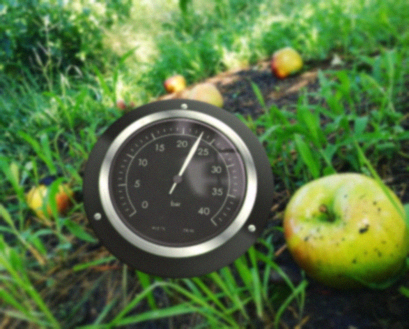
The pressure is value=23 unit=bar
